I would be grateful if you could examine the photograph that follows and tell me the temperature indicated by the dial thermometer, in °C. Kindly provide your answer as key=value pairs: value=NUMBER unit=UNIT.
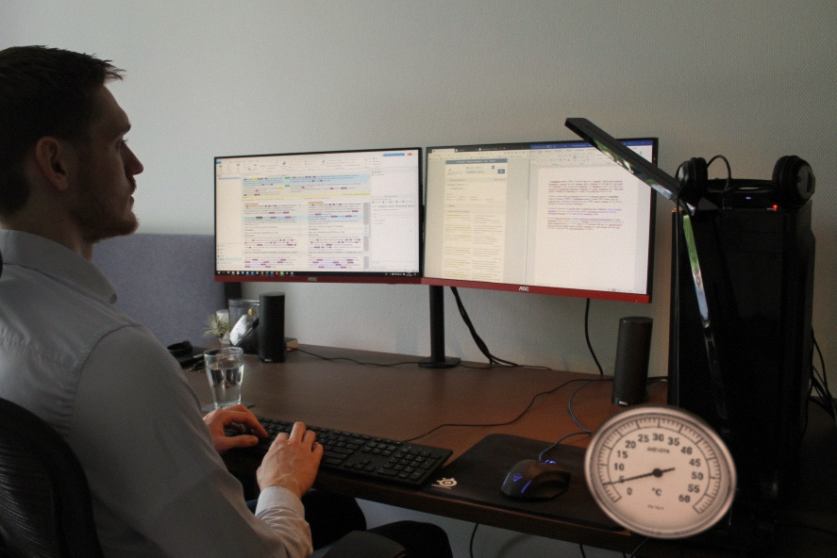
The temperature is value=5 unit=°C
